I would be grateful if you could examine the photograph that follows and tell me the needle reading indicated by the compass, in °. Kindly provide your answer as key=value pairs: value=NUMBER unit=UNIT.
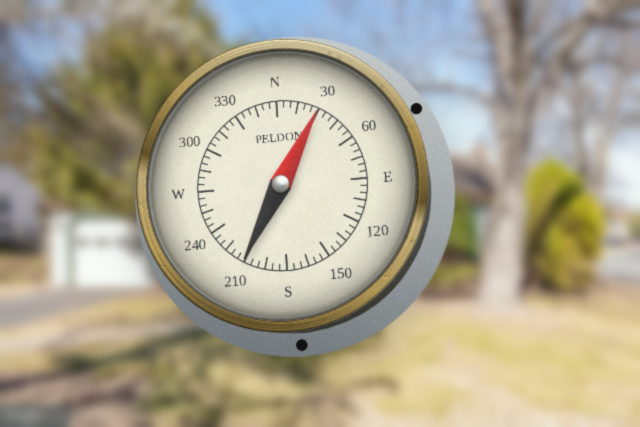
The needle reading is value=30 unit=°
